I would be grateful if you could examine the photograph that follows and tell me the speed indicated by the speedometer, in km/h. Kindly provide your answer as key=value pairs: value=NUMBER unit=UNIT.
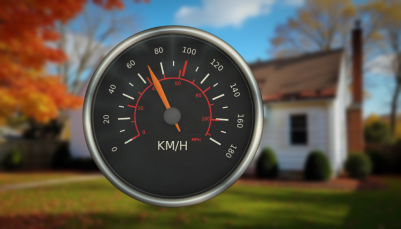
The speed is value=70 unit=km/h
